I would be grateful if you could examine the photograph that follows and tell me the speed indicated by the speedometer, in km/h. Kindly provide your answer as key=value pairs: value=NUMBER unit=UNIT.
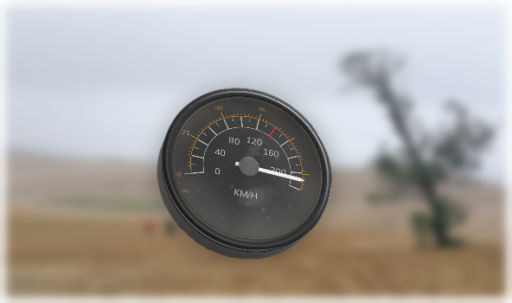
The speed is value=210 unit=km/h
